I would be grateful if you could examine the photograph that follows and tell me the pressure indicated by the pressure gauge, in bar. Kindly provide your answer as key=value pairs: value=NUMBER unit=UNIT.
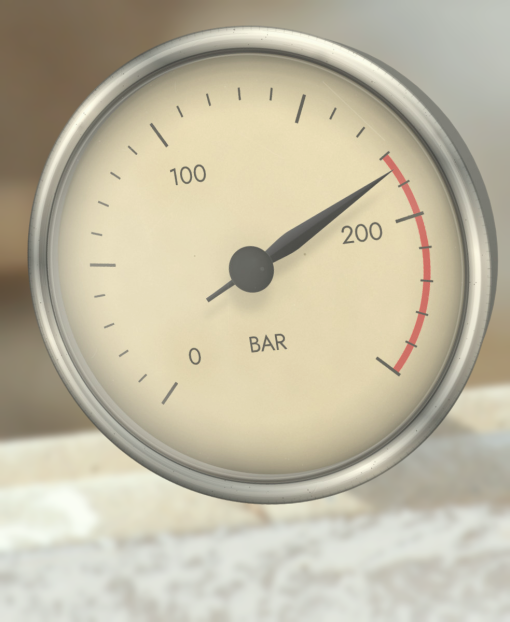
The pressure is value=185 unit=bar
